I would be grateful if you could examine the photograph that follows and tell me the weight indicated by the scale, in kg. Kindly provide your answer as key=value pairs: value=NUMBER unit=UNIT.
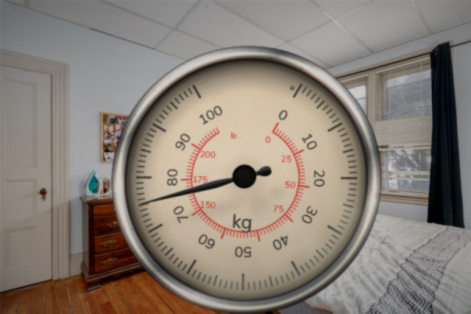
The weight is value=75 unit=kg
